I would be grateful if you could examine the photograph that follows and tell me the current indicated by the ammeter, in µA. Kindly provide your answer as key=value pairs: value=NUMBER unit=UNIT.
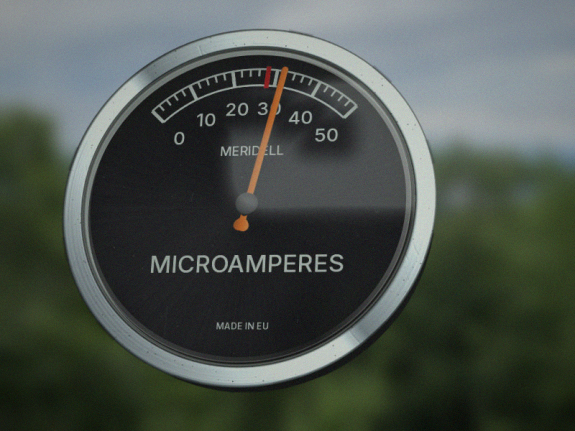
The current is value=32 unit=µA
